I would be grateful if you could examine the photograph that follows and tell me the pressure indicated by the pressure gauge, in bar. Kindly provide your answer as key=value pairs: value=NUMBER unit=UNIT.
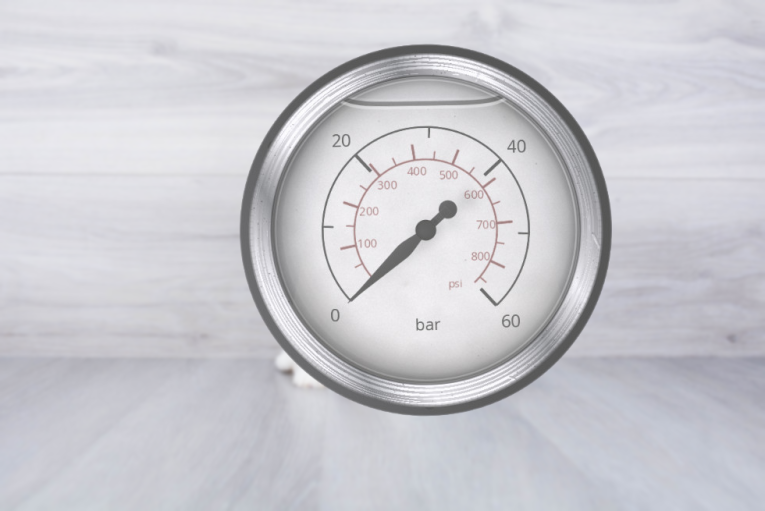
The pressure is value=0 unit=bar
